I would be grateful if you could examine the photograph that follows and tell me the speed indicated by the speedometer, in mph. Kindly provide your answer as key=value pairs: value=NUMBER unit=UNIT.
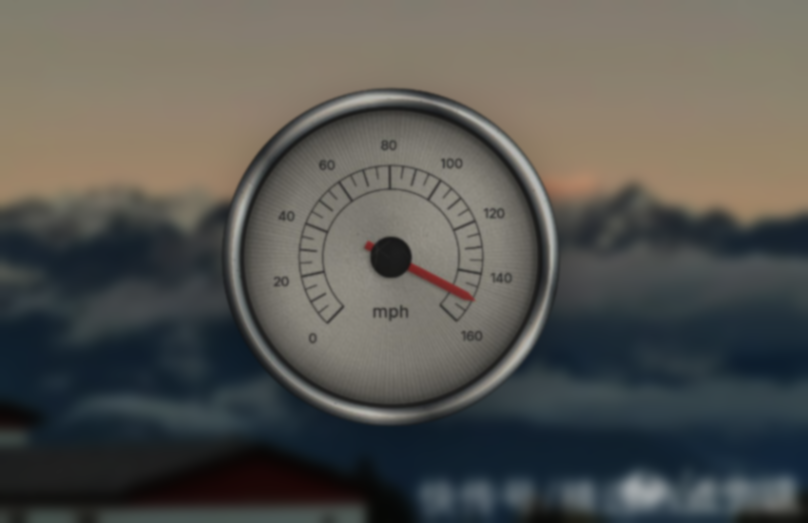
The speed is value=150 unit=mph
